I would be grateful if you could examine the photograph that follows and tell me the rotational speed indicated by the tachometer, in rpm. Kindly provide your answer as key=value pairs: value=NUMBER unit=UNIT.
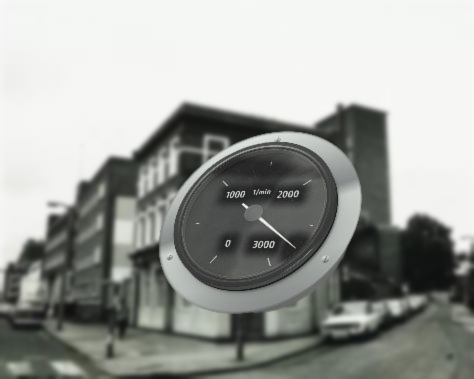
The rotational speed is value=2750 unit=rpm
